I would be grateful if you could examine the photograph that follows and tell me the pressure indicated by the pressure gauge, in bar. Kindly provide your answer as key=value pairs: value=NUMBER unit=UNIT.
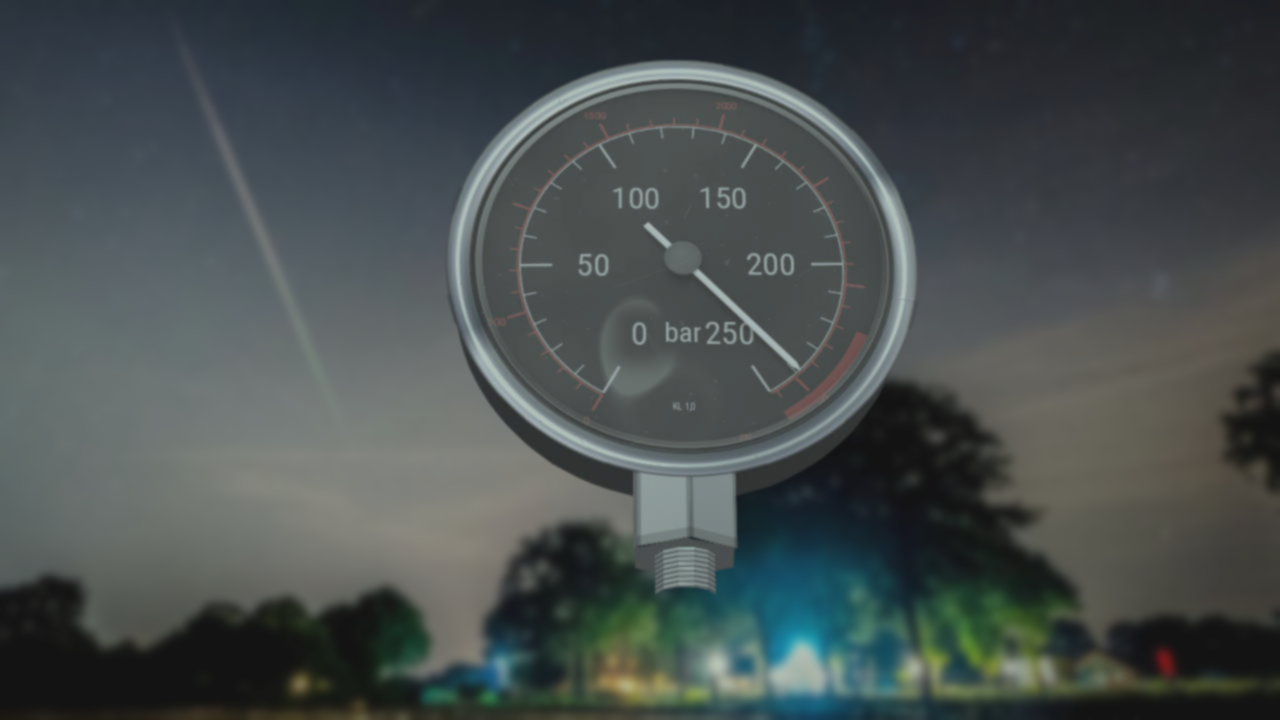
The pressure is value=240 unit=bar
